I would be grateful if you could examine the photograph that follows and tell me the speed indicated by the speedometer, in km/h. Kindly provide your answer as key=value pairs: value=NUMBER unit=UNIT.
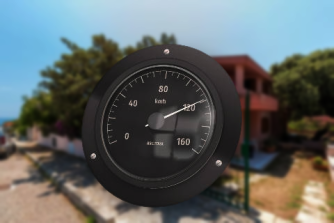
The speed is value=120 unit=km/h
